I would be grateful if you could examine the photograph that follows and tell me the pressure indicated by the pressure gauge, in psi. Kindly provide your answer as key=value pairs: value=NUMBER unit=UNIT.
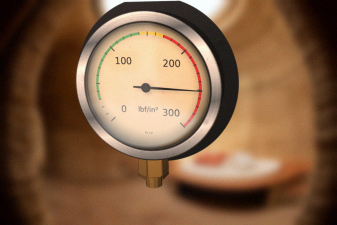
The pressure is value=250 unit=psi
